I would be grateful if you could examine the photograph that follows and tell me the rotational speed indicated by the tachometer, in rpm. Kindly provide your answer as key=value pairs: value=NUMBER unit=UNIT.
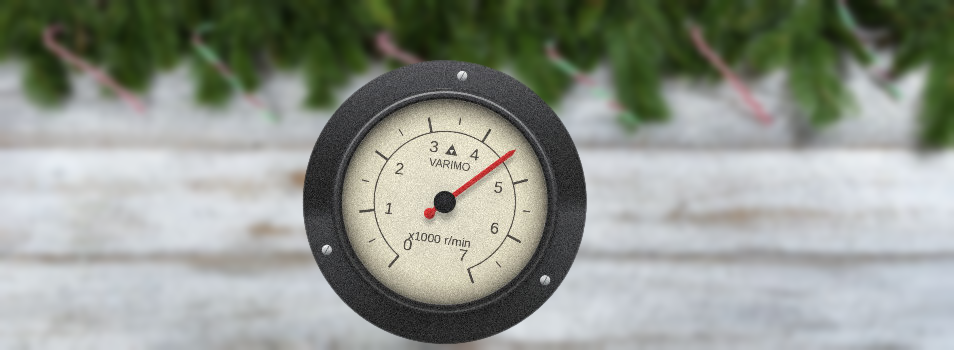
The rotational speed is value=4500 unit=rpm
